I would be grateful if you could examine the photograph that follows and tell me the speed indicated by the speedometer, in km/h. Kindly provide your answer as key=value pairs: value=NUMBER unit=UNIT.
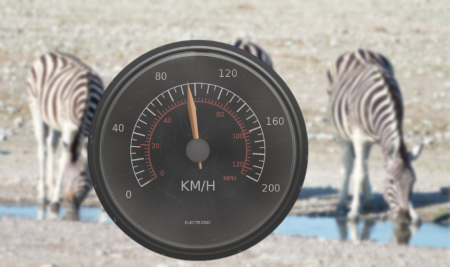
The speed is value=95 unit=km/h
